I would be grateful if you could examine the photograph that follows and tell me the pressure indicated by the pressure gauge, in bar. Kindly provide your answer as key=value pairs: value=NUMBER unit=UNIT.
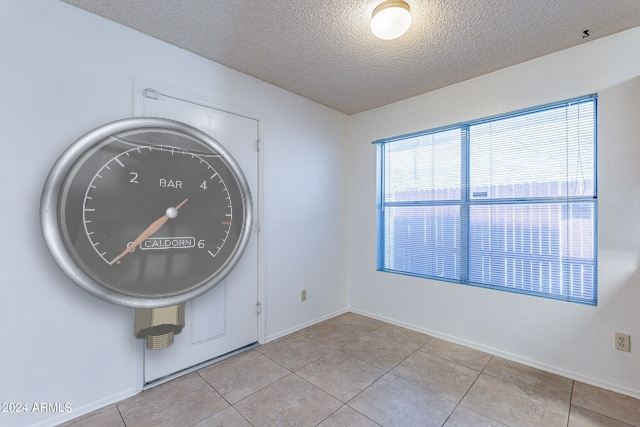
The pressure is value=0 unit=bar
